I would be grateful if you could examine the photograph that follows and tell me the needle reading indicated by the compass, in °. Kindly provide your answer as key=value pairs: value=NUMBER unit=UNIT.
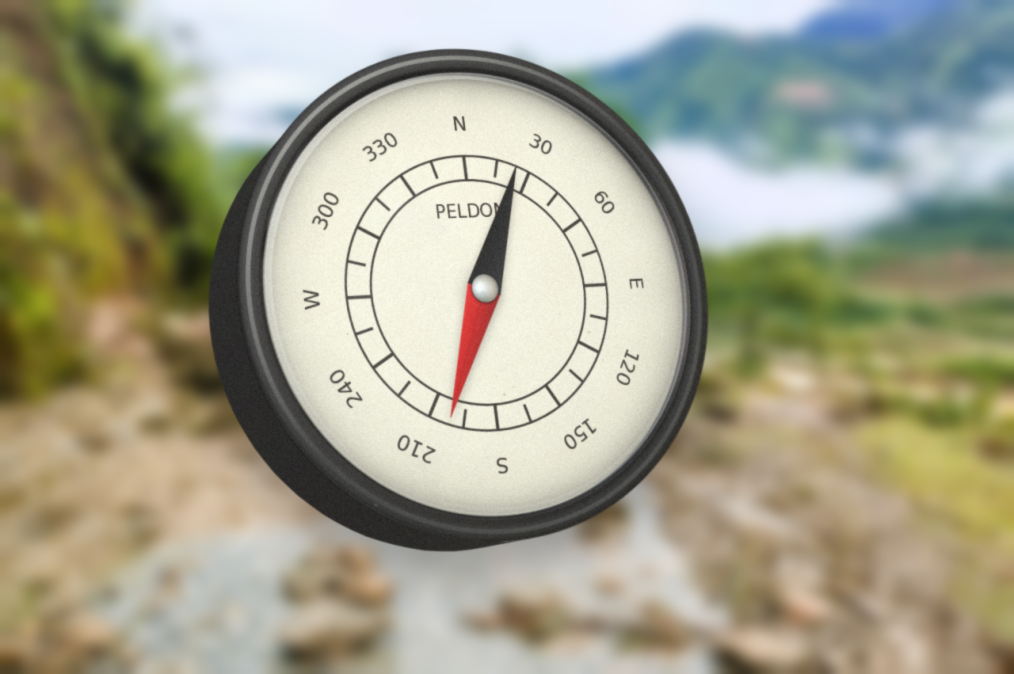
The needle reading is value=202.5 unit=°
